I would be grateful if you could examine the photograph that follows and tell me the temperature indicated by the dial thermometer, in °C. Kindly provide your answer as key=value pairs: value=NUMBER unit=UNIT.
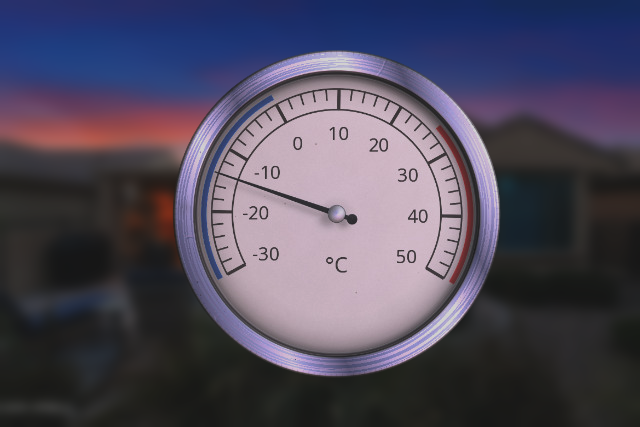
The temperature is value=-14 unit=°C
